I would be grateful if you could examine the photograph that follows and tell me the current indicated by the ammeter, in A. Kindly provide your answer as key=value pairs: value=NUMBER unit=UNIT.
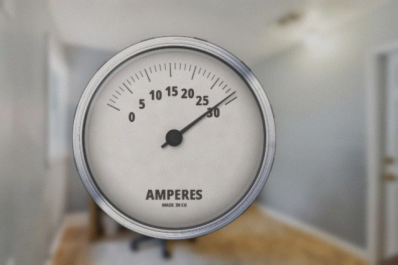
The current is value=29 unit=A
